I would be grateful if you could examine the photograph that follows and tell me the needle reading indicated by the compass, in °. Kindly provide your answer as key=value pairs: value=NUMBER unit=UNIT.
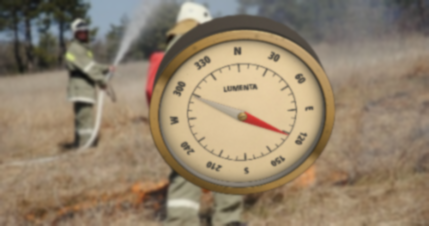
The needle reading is value=120 unit=°
